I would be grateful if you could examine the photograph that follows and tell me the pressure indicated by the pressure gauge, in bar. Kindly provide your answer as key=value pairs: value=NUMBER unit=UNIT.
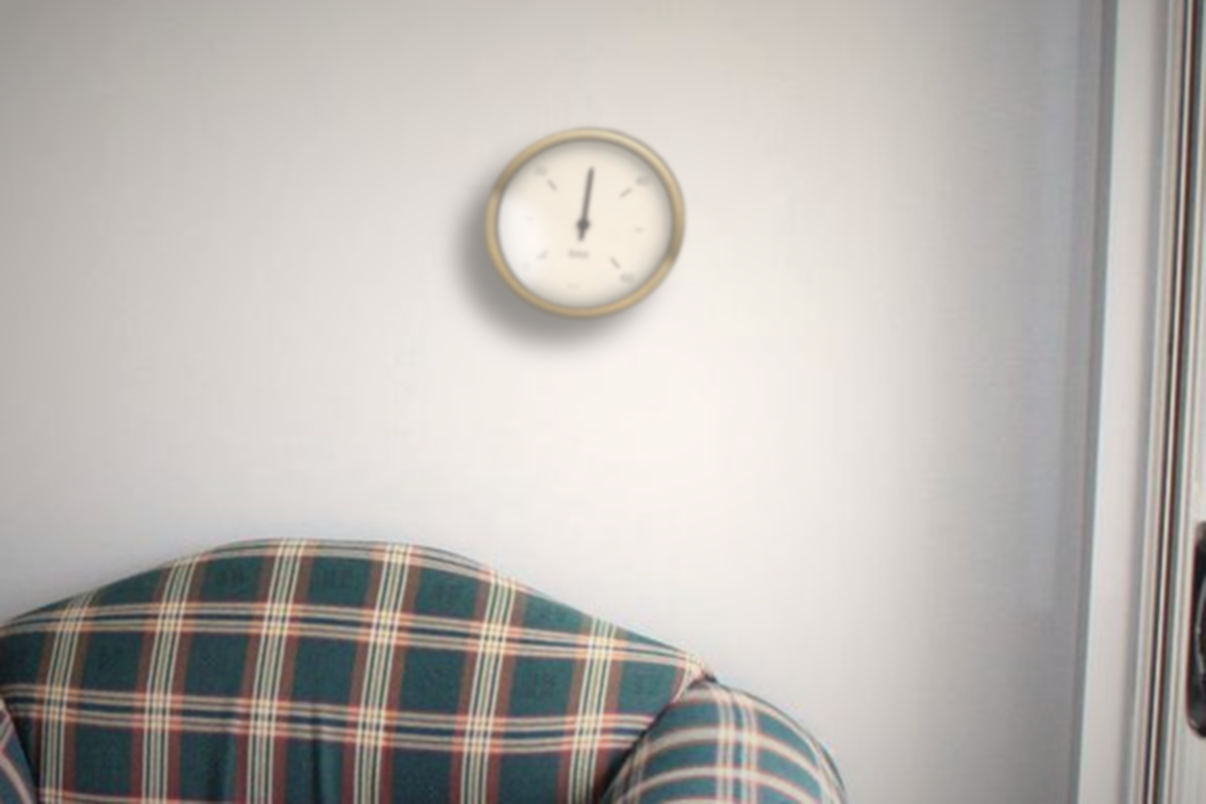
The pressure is value=30 unit=bar
